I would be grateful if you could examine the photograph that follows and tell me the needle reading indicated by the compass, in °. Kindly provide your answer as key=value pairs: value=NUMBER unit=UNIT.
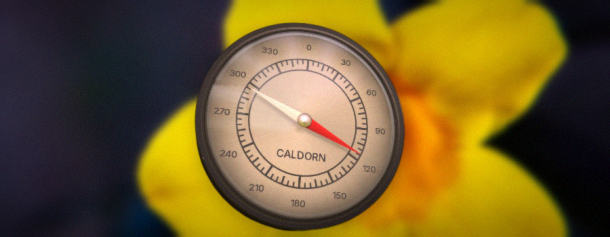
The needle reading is value=115 unit=°
